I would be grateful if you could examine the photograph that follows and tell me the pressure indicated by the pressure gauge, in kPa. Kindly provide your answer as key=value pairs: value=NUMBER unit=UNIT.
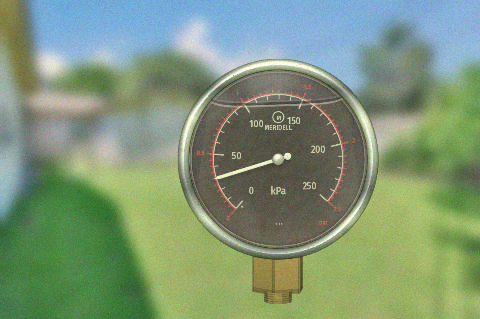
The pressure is value=30 unit=kPa
